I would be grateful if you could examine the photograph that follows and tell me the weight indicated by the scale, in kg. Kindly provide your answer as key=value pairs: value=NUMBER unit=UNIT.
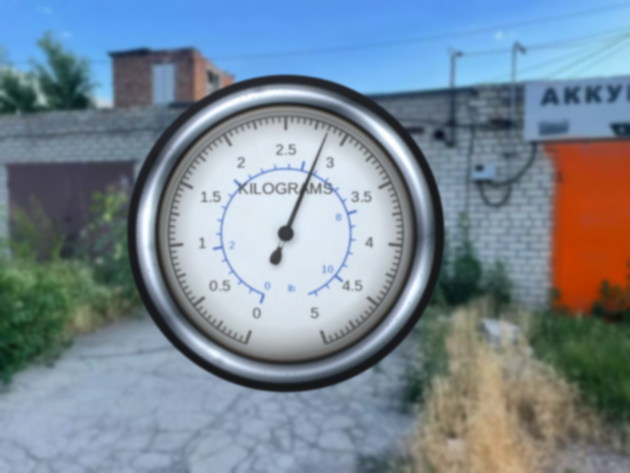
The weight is value=2.85 unit=kg
